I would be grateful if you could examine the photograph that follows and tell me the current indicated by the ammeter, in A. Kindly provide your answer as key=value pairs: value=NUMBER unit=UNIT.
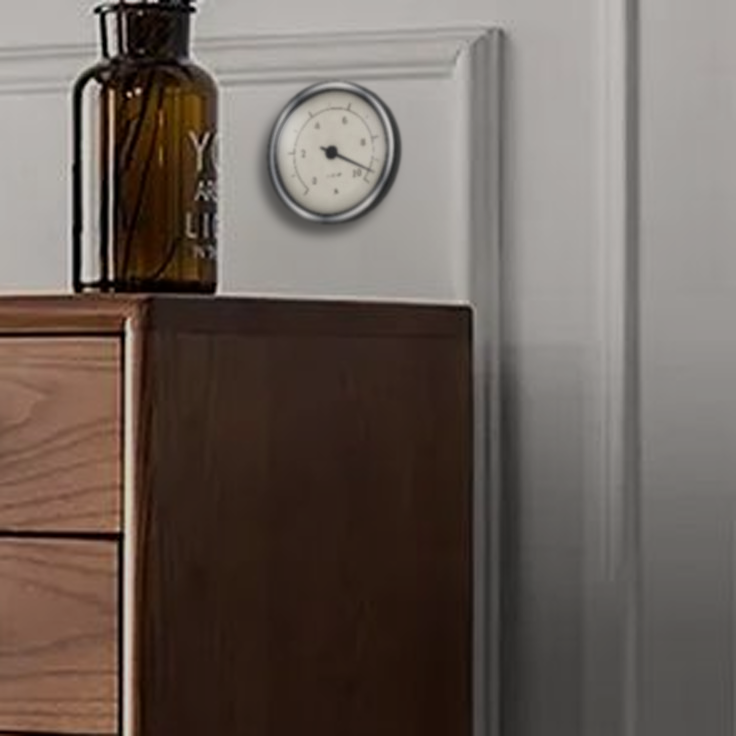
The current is value=9.5 unit=A
